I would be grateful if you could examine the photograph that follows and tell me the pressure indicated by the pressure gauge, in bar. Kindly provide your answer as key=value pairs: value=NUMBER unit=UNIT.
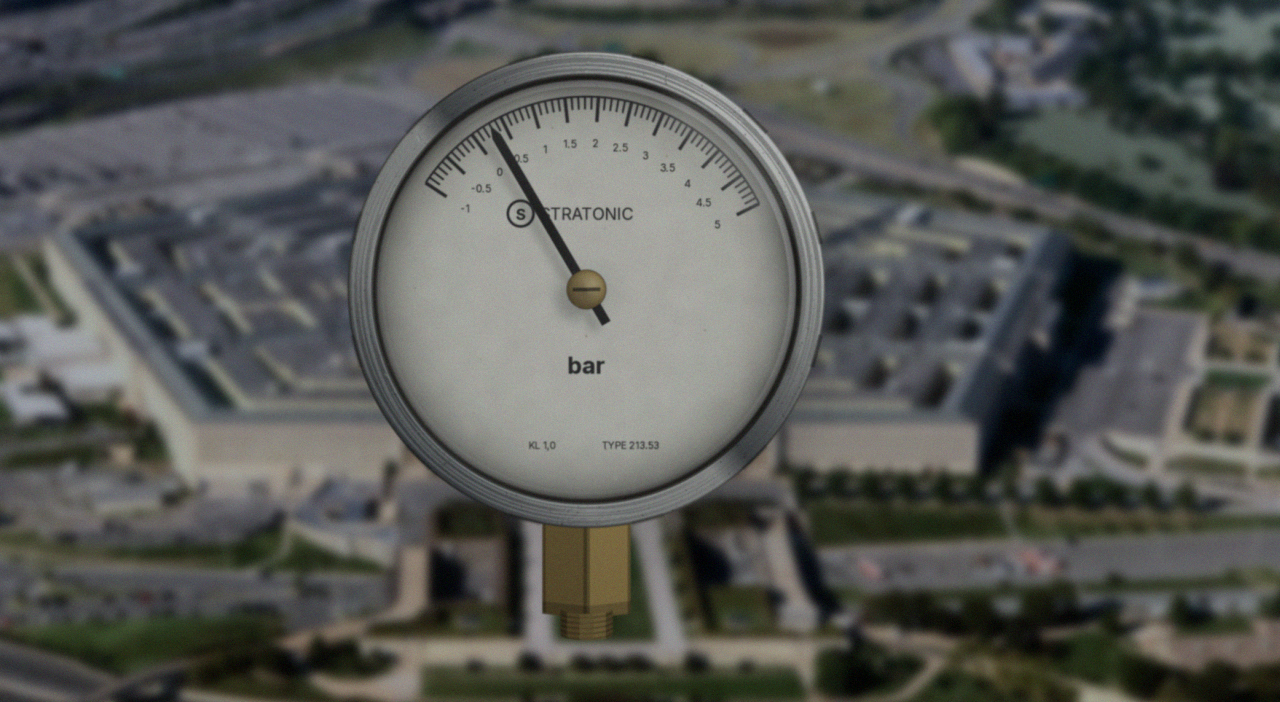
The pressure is value=0.3 unit=bar
